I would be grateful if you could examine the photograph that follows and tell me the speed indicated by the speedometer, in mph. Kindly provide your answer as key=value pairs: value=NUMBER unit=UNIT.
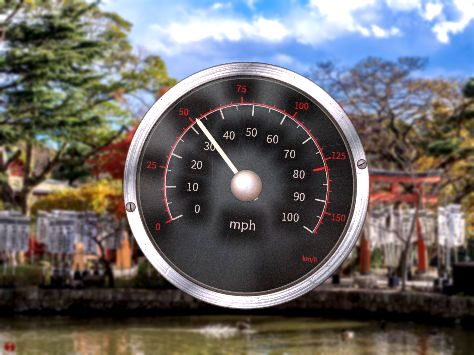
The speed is value=32.5 unit=mph
